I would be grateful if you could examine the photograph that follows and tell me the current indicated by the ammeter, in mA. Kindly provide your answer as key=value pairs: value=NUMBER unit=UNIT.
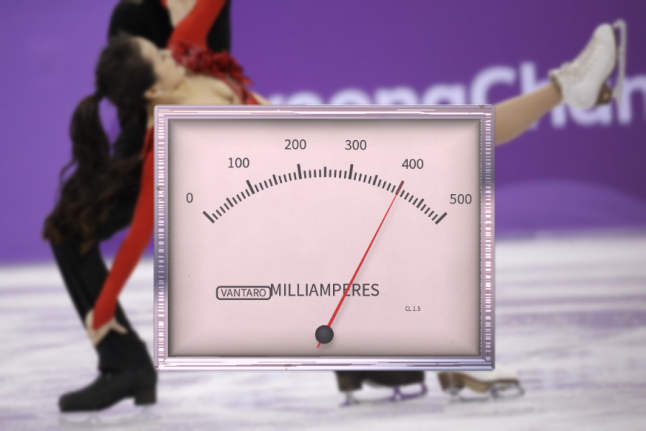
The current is value=400 unit=mA
